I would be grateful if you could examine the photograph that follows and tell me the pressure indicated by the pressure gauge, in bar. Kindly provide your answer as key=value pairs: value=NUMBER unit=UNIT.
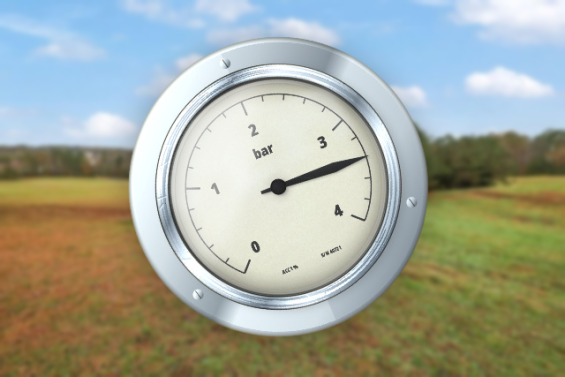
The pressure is value=3.4 unit=bar
